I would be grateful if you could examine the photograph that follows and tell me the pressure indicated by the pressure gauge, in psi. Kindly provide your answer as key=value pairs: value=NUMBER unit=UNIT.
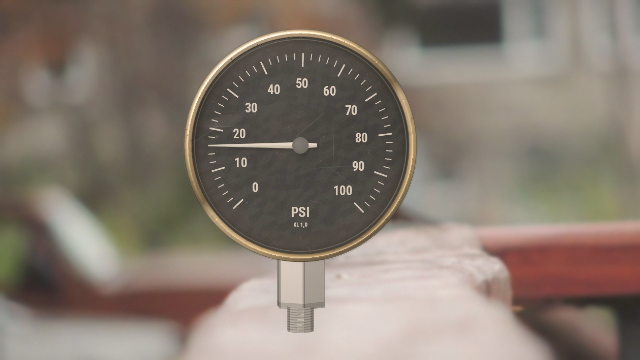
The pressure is value=16 unit=psi
